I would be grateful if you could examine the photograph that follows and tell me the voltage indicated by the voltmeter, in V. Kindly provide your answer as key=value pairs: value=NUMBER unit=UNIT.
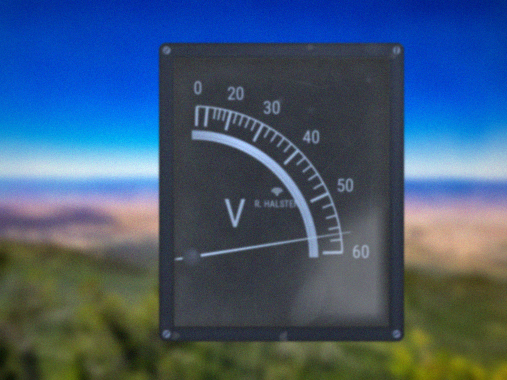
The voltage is value=57 unit=V
